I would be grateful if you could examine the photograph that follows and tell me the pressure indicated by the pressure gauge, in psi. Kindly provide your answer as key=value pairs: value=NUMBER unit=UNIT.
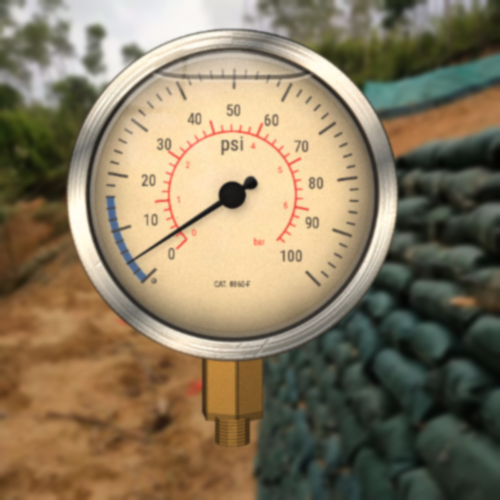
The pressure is value=4 unit=psi
